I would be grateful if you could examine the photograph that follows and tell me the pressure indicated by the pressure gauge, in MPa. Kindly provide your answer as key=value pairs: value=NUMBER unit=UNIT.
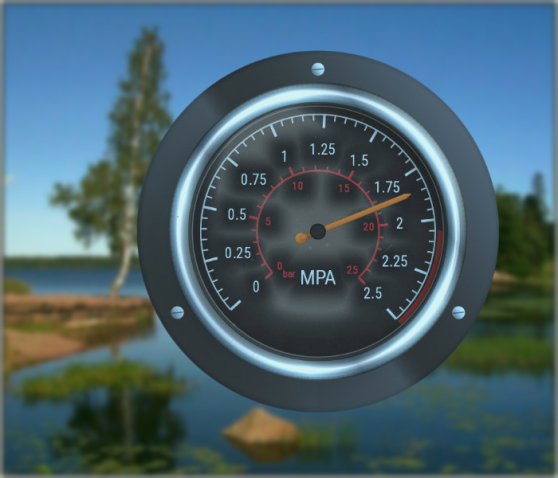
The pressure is value=1.85 unit=MPa
